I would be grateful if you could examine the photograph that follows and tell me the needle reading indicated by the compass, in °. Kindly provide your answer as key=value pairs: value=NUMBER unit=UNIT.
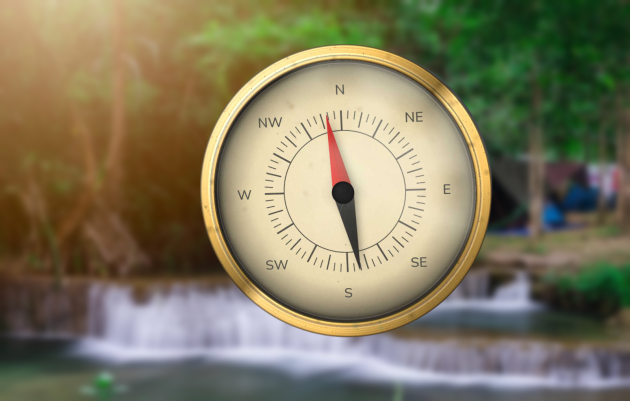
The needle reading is value=350 unit=°
